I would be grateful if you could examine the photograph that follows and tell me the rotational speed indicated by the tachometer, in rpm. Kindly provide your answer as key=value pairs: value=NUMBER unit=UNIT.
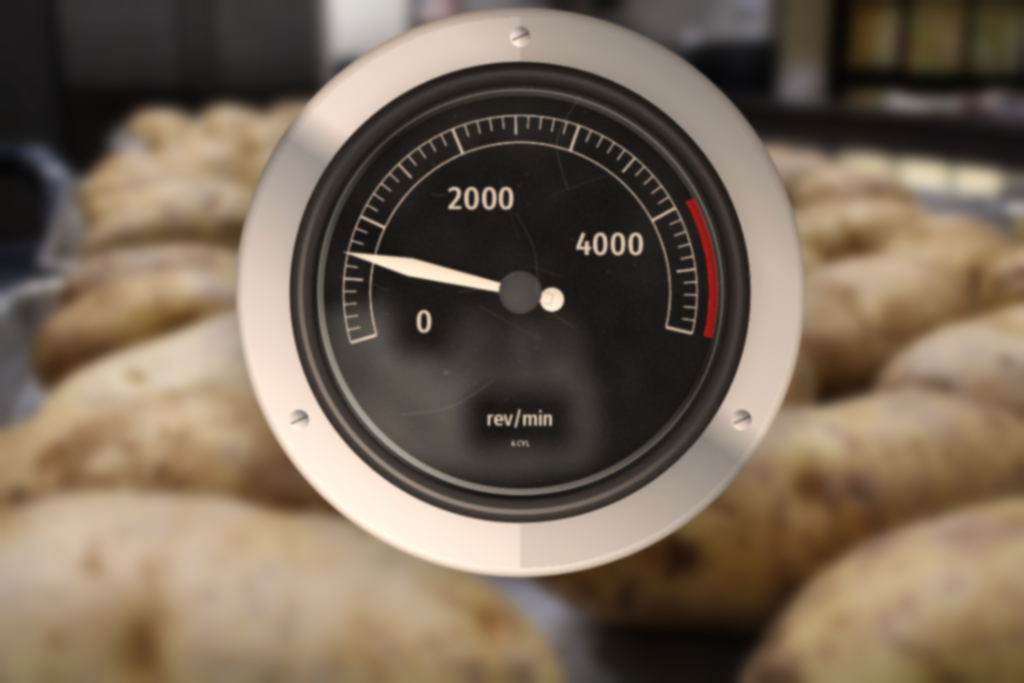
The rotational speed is value=700 unit=rpm
